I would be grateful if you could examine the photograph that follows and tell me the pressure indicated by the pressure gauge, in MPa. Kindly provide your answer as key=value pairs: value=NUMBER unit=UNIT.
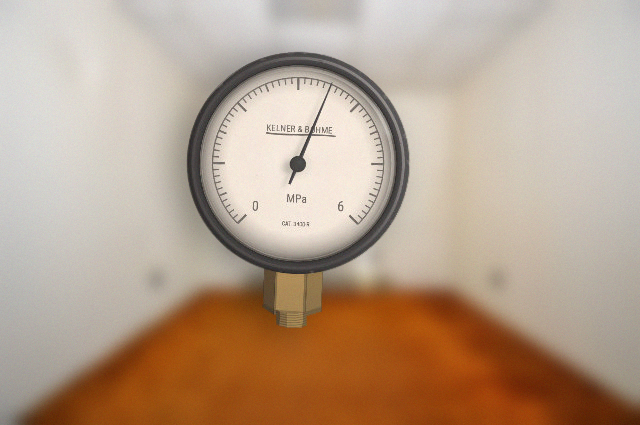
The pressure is value=3.5 unit=MPa
